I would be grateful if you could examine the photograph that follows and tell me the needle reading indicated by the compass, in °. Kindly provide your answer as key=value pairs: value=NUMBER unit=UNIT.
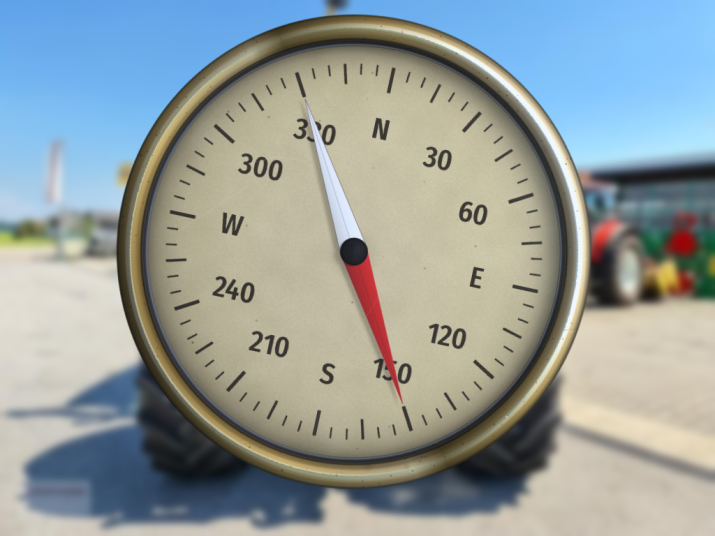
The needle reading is value=150 unit=°
